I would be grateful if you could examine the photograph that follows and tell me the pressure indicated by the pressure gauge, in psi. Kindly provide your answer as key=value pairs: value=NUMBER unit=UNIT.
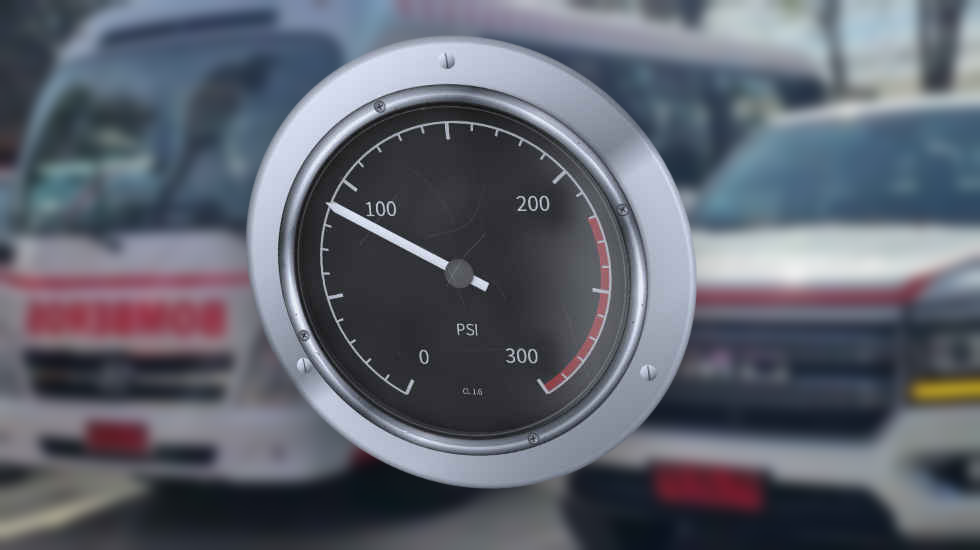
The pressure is value=90 unit=psi
